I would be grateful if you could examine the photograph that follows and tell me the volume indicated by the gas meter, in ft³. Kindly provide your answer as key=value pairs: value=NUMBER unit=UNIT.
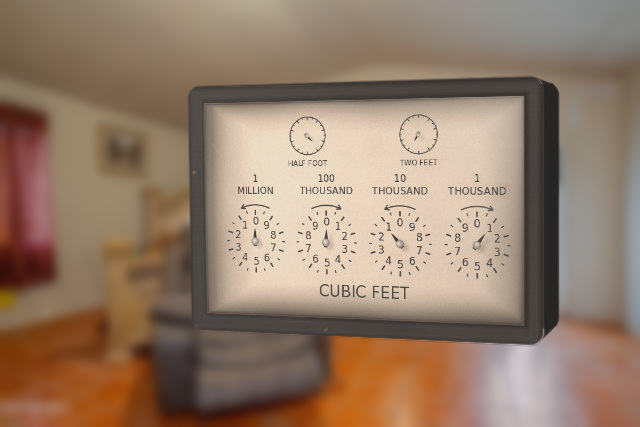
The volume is value=1100 unit=ft³
